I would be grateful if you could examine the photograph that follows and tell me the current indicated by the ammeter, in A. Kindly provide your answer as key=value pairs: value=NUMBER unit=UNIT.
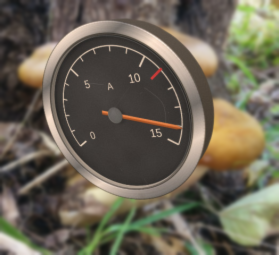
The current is value=14 unit=A
